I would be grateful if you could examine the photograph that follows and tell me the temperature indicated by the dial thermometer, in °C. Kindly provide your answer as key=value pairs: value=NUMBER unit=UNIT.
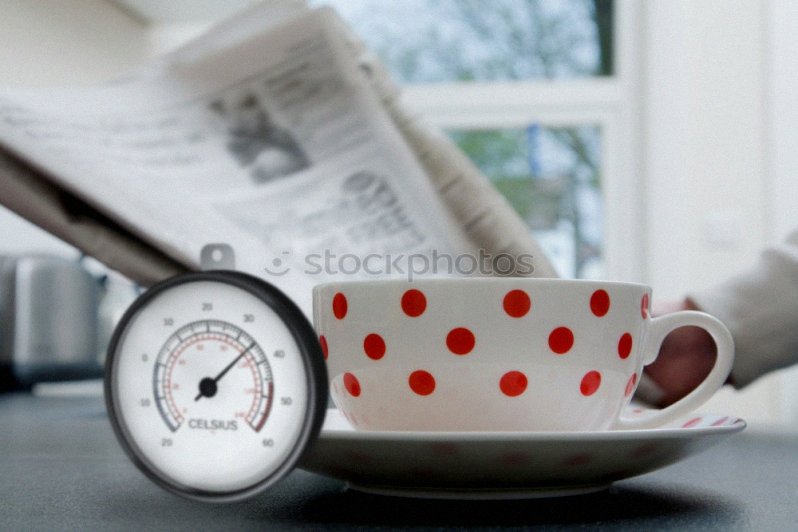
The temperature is value=35 unit=°C
